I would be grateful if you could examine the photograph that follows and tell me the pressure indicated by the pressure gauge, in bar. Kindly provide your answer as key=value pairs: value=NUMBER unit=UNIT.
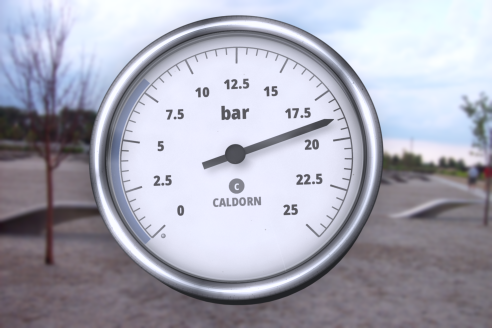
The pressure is value=19 unit=bar
